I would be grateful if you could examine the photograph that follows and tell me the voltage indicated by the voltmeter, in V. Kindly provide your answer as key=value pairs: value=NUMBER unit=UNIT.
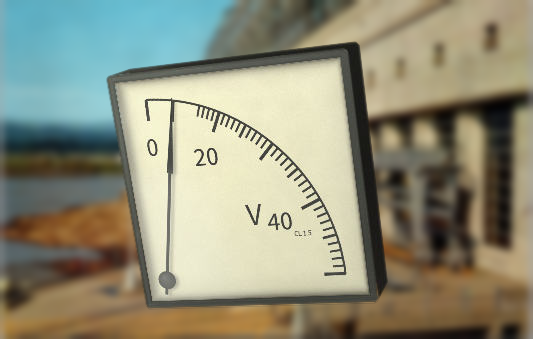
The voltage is value=10 unit=V
